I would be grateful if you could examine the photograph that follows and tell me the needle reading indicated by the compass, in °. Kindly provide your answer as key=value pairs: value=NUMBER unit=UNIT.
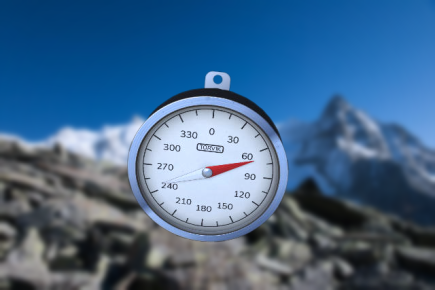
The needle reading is value=67.5 unit=°
